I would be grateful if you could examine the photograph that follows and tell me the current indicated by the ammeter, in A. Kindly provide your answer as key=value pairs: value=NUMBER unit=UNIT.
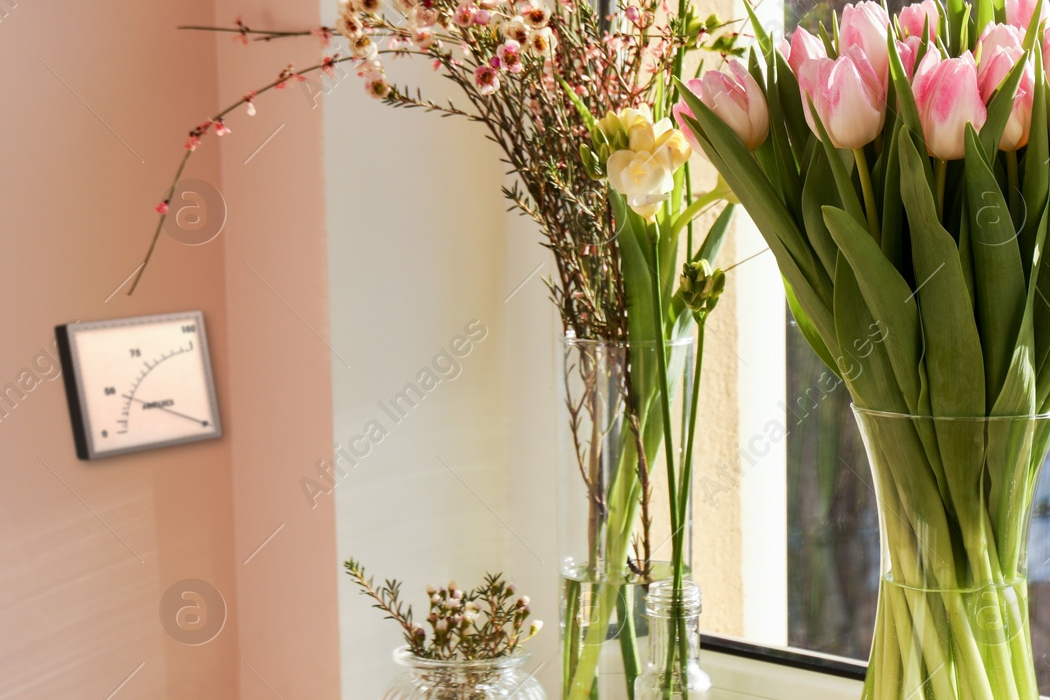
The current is value=50 unit=A
